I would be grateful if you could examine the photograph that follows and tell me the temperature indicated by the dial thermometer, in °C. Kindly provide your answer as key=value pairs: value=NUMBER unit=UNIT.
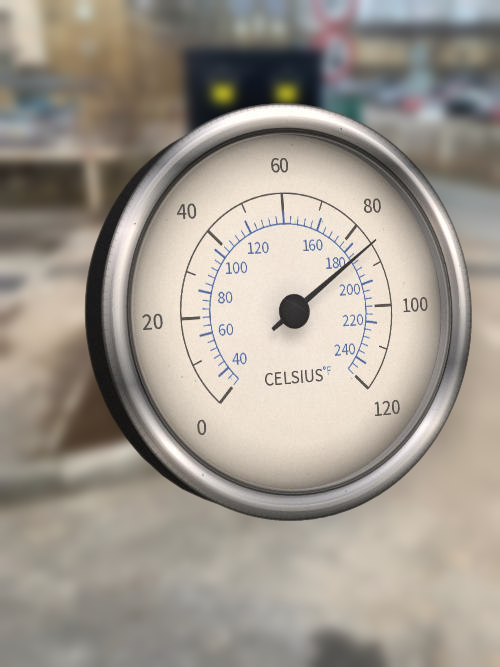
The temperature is value=85 unit=°C
